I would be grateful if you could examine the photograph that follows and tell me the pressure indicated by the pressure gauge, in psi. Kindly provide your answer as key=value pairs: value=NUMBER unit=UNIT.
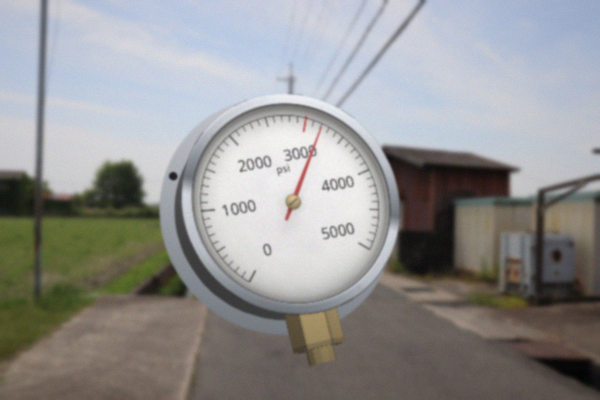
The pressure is value=3200 unit=psi
